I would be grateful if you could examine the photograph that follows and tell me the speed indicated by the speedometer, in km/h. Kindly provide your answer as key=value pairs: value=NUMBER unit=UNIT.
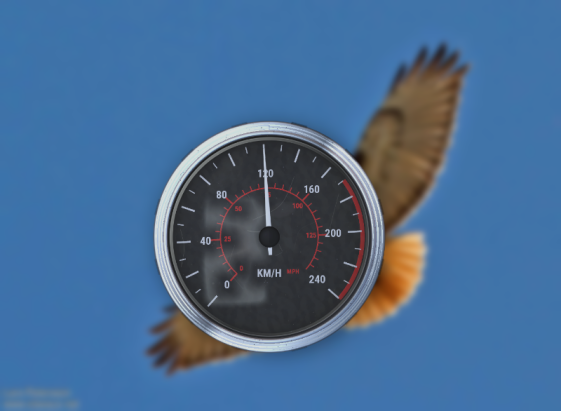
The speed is value=120 unit=km/h
